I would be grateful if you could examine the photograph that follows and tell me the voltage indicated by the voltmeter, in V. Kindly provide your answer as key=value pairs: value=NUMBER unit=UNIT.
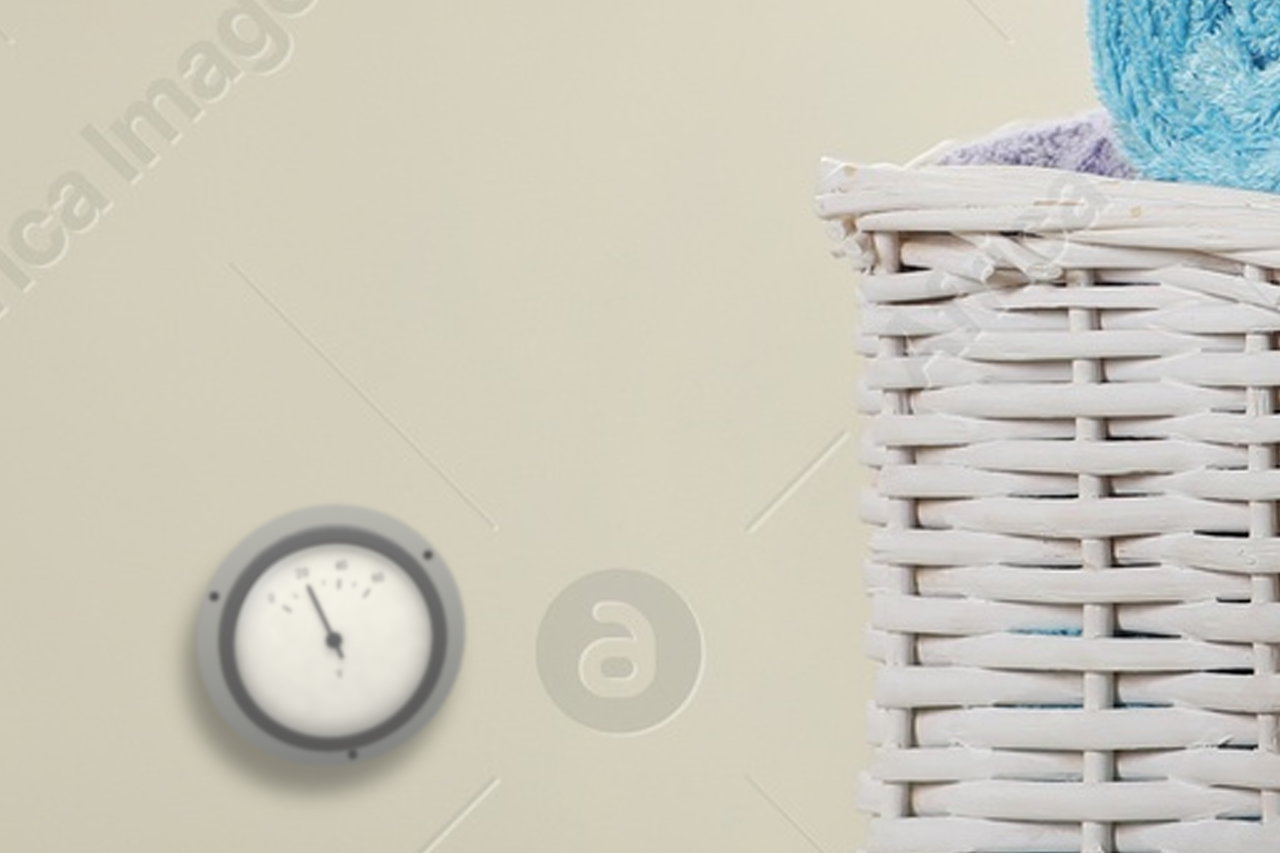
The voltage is value=20 unit=V
